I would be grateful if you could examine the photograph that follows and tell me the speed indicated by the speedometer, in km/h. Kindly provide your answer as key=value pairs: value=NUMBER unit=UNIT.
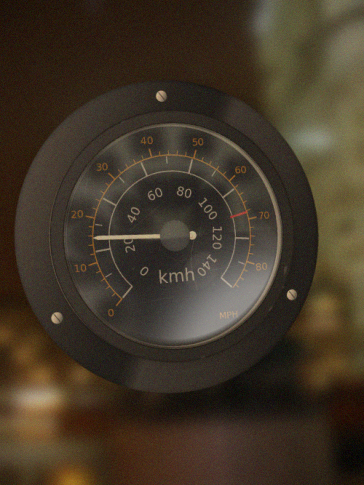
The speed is value=25 unit=km/h
